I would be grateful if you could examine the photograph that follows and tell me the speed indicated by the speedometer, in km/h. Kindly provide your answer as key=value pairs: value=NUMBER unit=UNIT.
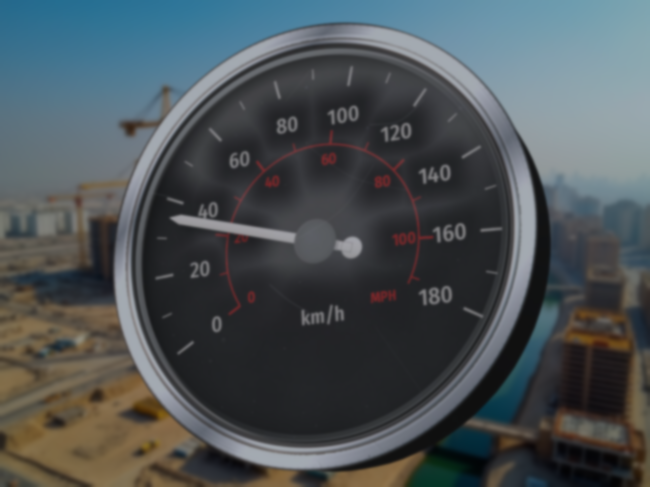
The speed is value=35 unit=km/h
